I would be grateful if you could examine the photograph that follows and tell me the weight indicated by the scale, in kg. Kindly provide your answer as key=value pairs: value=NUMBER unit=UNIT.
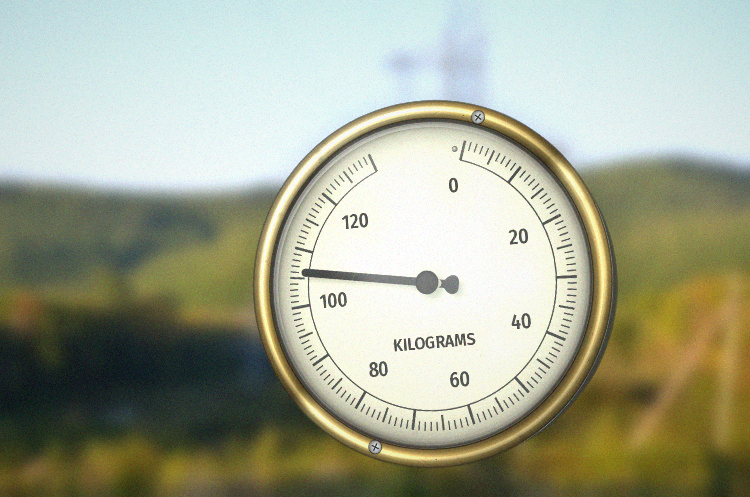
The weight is value=106 unit=kg
